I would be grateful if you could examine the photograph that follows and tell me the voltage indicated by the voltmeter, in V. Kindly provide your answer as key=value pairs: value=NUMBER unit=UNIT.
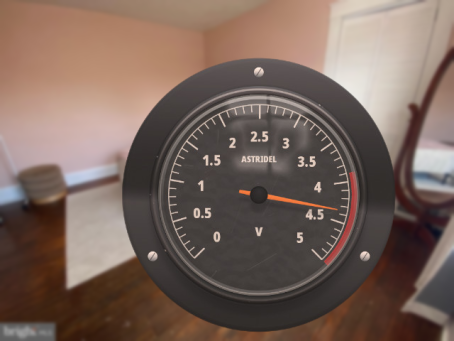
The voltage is value=4.35 unit=V
